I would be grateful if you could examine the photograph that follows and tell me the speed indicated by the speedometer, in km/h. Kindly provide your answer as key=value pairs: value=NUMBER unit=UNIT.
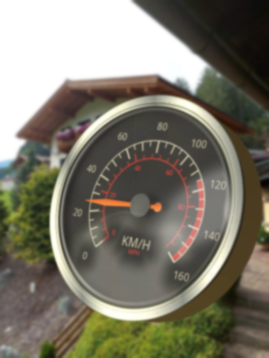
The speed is value=25 unit=km/h
